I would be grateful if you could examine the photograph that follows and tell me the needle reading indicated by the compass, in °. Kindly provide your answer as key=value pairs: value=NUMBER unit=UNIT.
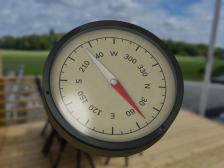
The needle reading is value=50 unit=°
